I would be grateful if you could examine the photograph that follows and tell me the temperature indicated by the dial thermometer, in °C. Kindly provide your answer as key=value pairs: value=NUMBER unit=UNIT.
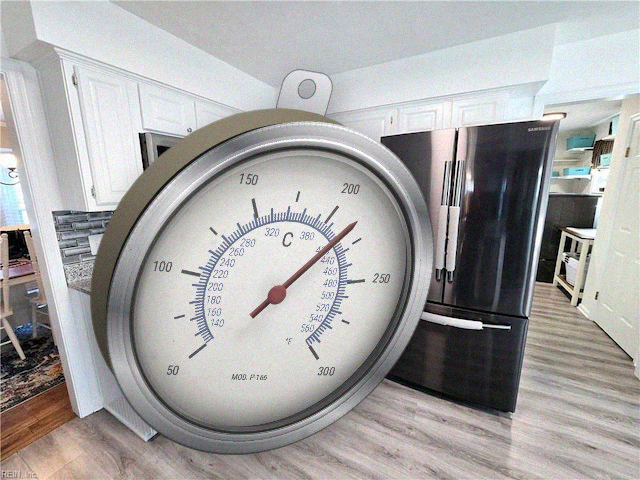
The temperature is value=212.5 unit=°C
